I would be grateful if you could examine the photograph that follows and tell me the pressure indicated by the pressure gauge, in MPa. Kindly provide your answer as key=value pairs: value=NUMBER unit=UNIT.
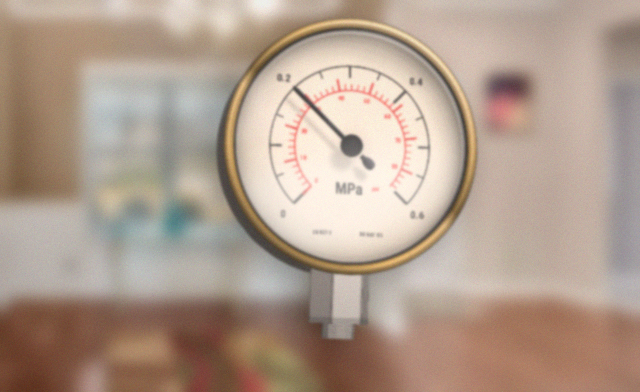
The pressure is value=0.2 unit=MPa
